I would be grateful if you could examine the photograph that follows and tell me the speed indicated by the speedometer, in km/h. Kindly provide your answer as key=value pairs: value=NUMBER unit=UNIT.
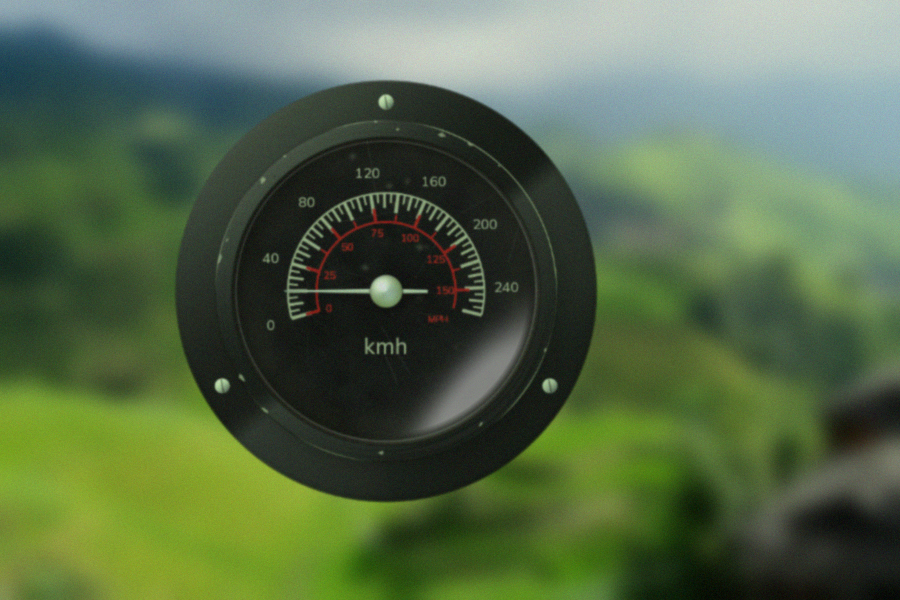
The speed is value=20 unit=km/h
